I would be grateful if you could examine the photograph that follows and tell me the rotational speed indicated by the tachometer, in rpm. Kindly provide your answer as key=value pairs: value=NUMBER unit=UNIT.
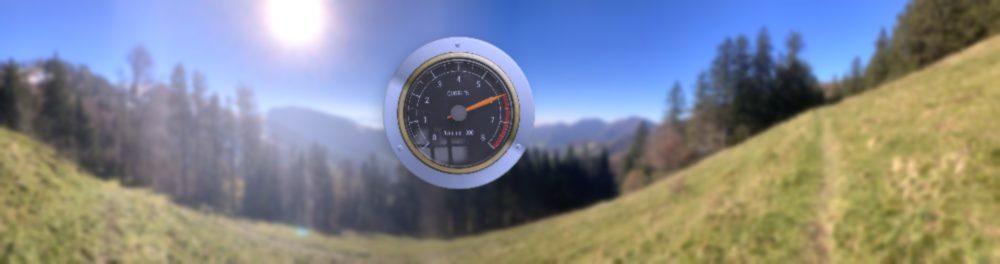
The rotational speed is value=6000 unit=rpm
